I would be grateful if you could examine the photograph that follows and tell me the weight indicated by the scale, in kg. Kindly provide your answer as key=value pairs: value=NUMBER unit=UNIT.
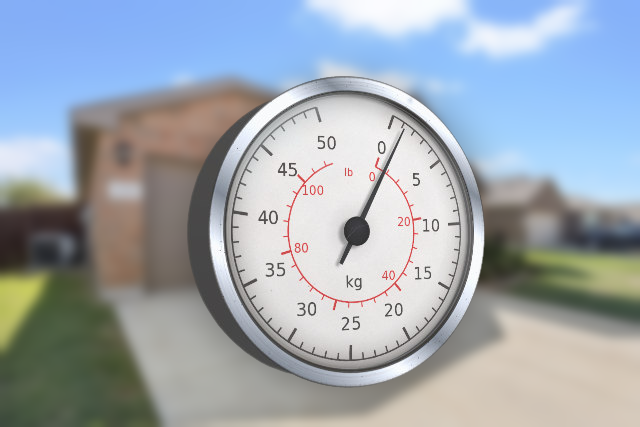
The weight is value=1 unit=kg
